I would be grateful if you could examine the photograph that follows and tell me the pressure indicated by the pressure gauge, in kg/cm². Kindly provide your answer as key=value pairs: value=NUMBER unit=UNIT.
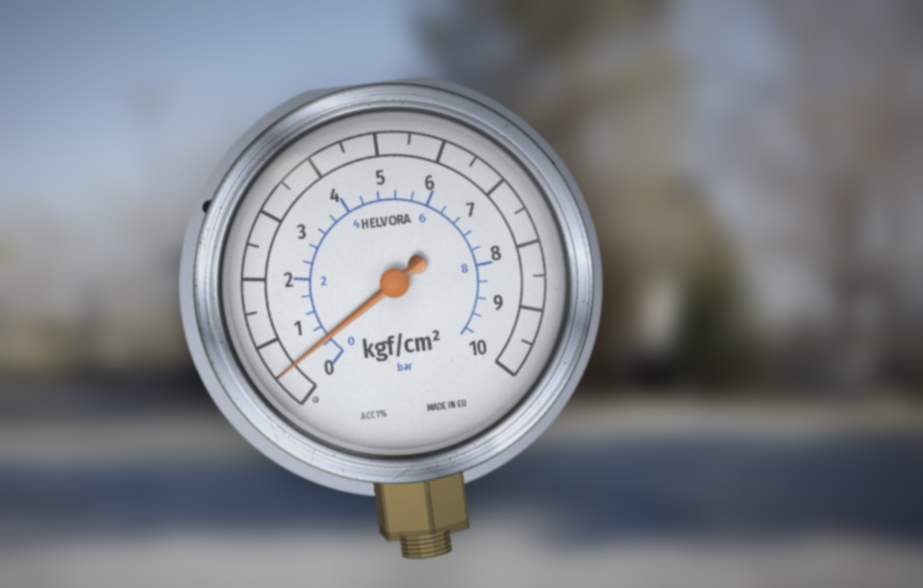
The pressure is value=0.5 unit=kg/cm²
